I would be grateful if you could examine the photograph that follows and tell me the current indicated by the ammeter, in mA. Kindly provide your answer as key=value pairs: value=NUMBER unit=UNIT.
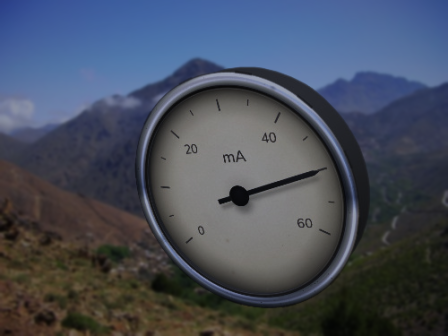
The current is value=50 unit=mA
